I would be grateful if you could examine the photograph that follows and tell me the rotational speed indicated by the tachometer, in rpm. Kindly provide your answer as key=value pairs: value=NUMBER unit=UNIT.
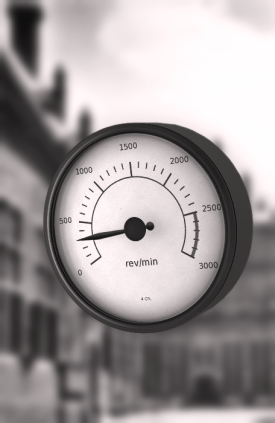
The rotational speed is value=300 unit=rpm
